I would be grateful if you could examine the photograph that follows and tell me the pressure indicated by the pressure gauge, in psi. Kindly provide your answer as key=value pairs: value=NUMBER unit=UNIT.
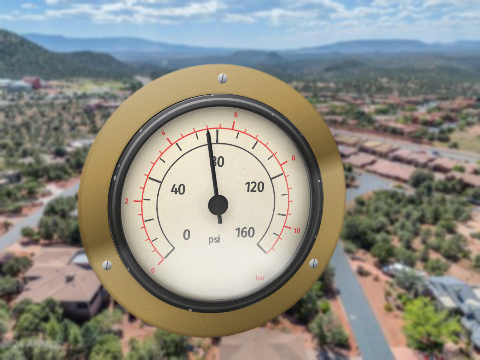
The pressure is value=75 unit=psi
